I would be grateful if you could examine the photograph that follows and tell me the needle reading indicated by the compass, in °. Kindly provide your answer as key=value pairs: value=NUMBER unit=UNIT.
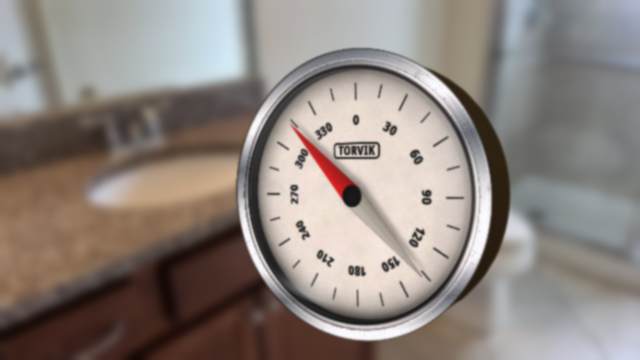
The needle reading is value=315 unit=°
